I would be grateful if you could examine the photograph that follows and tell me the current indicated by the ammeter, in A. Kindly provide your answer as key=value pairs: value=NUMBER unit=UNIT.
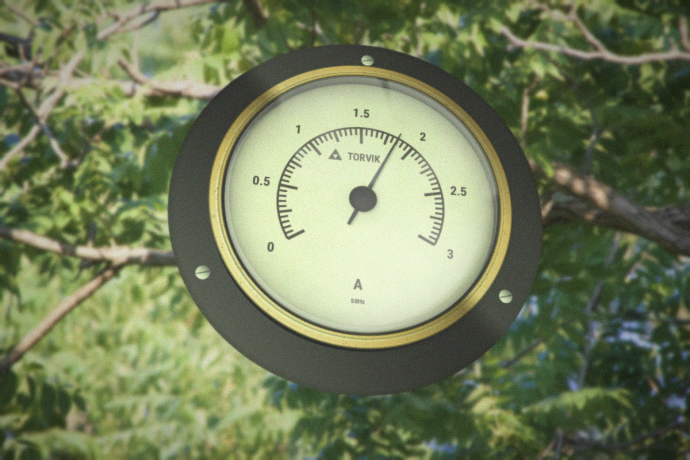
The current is value=1.85 unit=A
